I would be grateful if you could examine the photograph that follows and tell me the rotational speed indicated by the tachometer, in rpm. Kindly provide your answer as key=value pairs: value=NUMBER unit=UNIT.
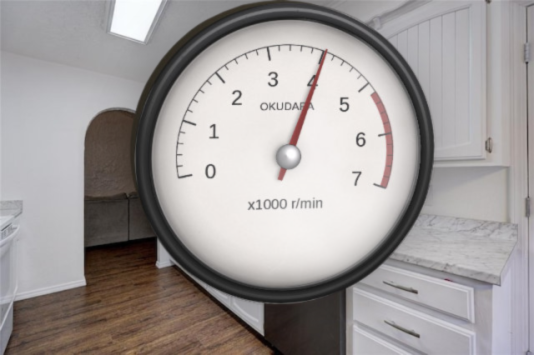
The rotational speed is value=4000 unit=rpm
